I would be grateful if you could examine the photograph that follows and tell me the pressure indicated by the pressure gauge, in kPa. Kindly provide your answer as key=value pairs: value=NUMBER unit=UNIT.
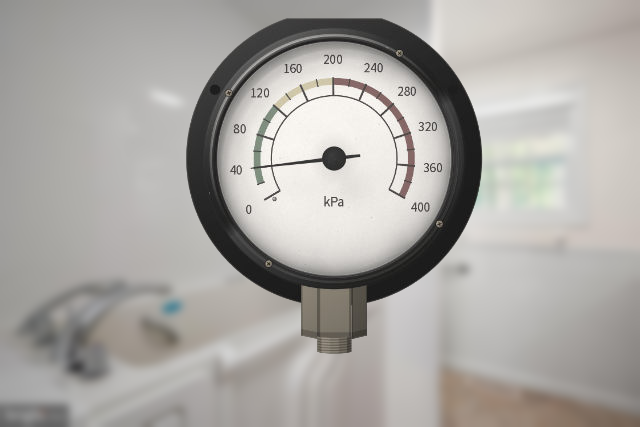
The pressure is value=40 unit=kPa
